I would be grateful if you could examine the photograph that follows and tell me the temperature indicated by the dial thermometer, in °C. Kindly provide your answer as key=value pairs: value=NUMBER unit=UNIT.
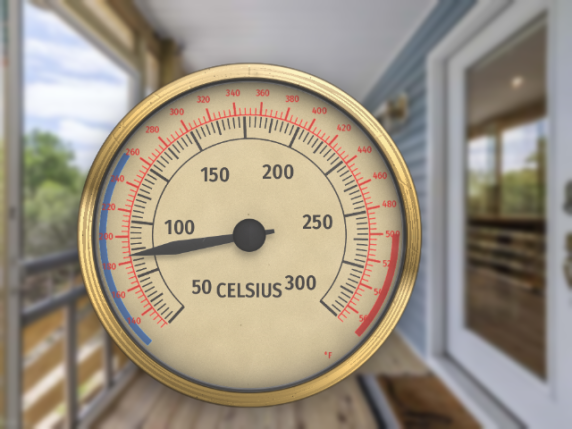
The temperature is value=85 unit=°C
